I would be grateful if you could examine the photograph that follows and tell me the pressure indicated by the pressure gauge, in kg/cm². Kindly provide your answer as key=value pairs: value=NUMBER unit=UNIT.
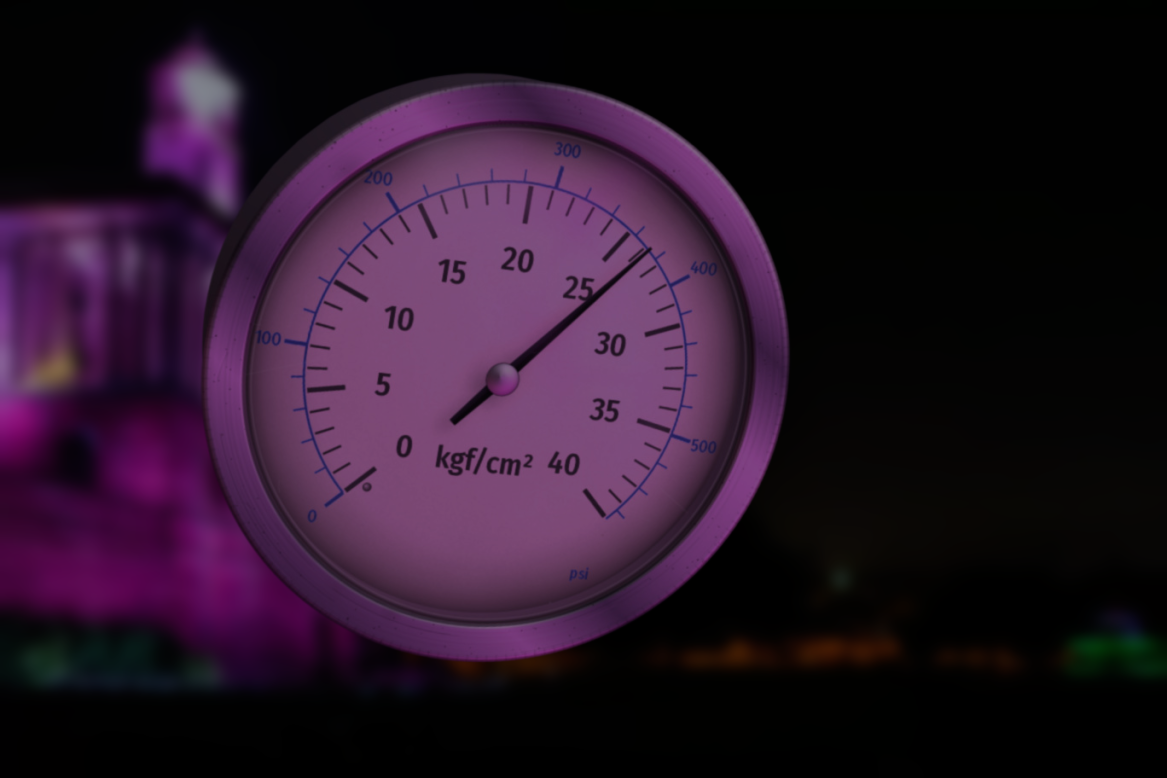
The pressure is value=26 unit=kg/cm²
